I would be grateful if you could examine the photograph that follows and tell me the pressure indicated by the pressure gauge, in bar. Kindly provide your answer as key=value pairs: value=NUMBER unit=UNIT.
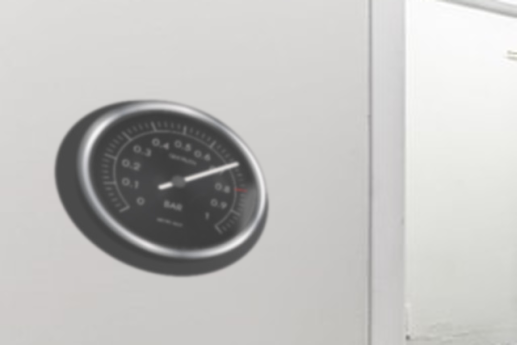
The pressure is value=0.7 unit=bar
